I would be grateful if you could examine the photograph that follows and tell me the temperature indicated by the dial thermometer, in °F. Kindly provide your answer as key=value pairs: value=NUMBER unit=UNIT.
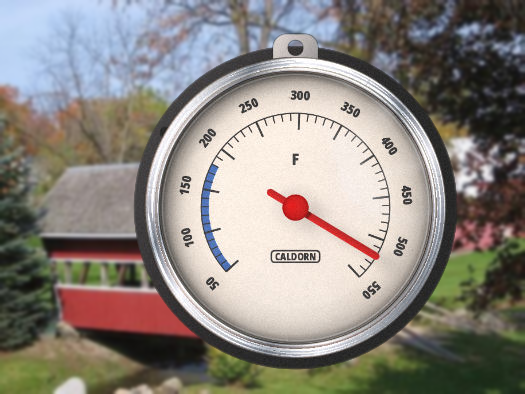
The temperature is value=520 unit=°F
